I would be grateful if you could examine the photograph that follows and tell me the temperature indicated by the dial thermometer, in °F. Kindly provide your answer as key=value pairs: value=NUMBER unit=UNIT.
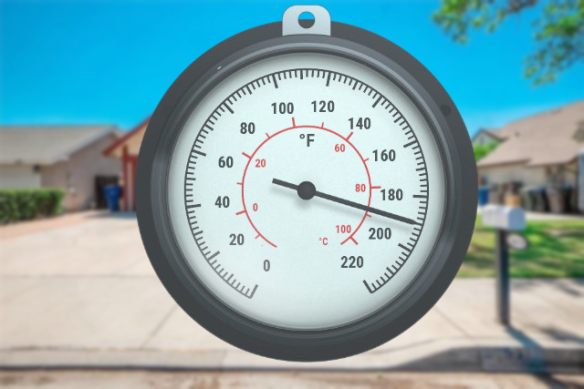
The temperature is value=190 unit=°F
